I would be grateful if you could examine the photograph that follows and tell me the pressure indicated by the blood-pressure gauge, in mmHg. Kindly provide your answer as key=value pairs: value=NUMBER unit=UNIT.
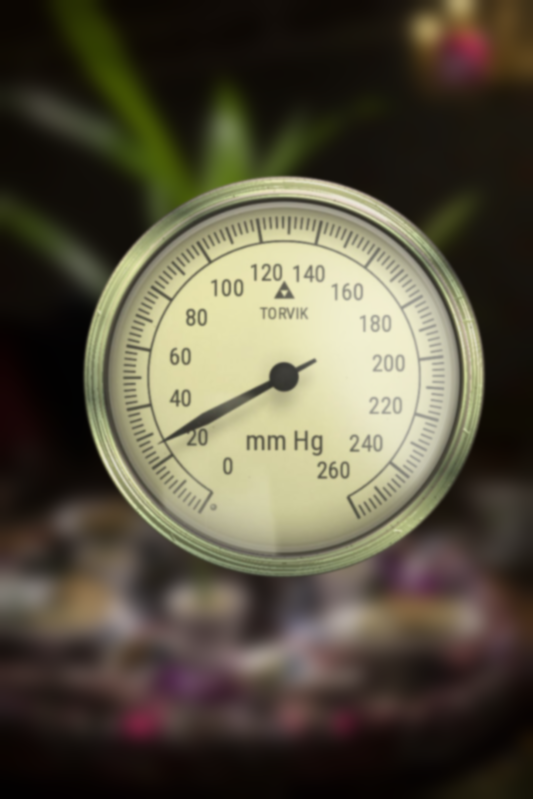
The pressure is value=26 unit=mmHg
